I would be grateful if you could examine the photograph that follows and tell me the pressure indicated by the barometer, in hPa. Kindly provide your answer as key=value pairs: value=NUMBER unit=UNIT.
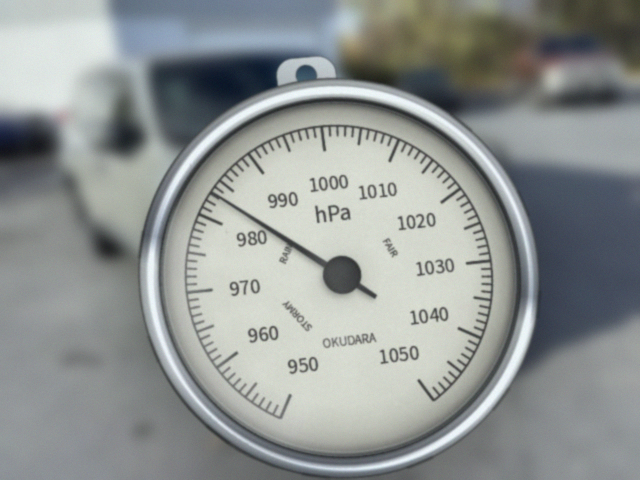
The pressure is value=983 unit=hPa
